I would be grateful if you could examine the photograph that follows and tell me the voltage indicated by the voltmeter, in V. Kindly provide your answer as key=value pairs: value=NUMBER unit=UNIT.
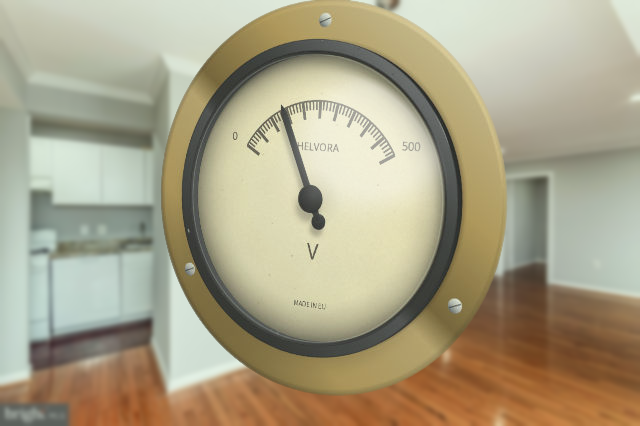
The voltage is value=150 unit=V
